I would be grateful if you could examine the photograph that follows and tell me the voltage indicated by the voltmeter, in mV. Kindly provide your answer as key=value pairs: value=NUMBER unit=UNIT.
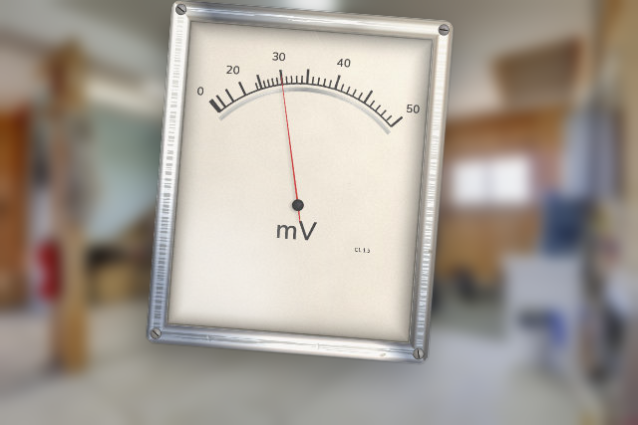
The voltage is value=30 unit=mV
